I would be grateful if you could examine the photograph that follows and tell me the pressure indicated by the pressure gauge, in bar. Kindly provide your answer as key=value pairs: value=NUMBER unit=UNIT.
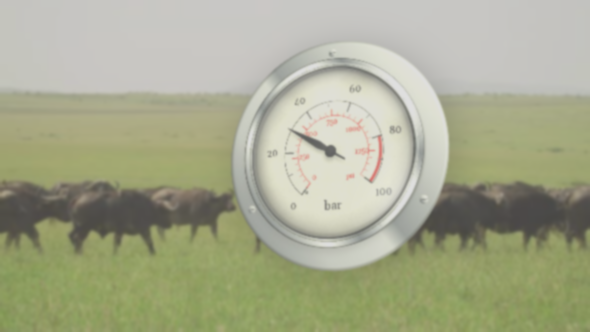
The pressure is value=30 unit=bar
